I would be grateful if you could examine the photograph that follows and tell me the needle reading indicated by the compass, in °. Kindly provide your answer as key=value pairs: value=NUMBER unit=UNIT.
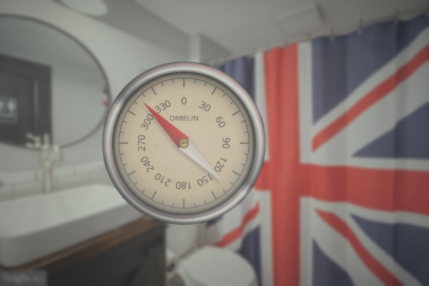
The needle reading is value=315 unit=°
